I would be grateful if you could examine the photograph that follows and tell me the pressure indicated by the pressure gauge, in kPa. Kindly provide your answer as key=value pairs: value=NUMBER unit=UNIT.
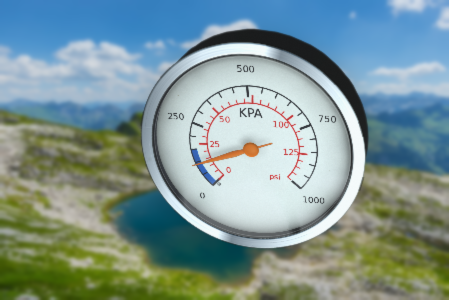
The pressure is value=100 unit=kPa
